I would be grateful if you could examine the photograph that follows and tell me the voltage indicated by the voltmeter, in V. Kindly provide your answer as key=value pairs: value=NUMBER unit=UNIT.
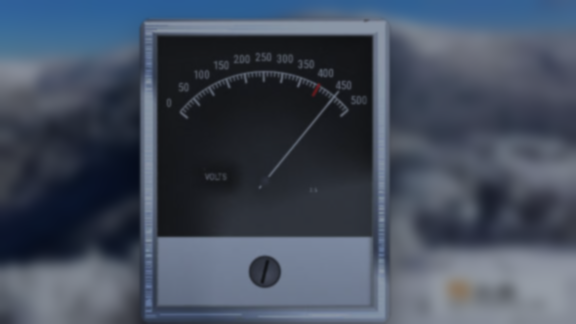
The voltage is value=450 unit=V
